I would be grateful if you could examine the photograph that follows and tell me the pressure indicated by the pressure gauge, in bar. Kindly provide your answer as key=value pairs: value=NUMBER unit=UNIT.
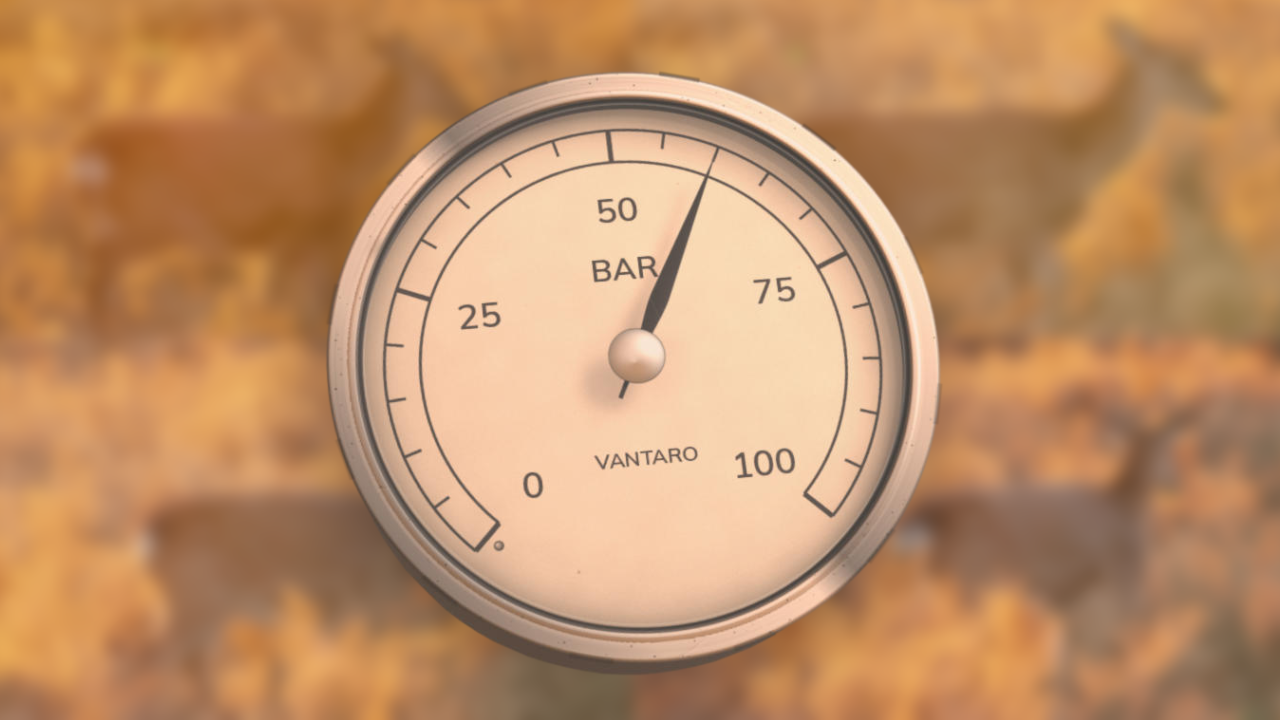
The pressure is value=60 unit=bar
